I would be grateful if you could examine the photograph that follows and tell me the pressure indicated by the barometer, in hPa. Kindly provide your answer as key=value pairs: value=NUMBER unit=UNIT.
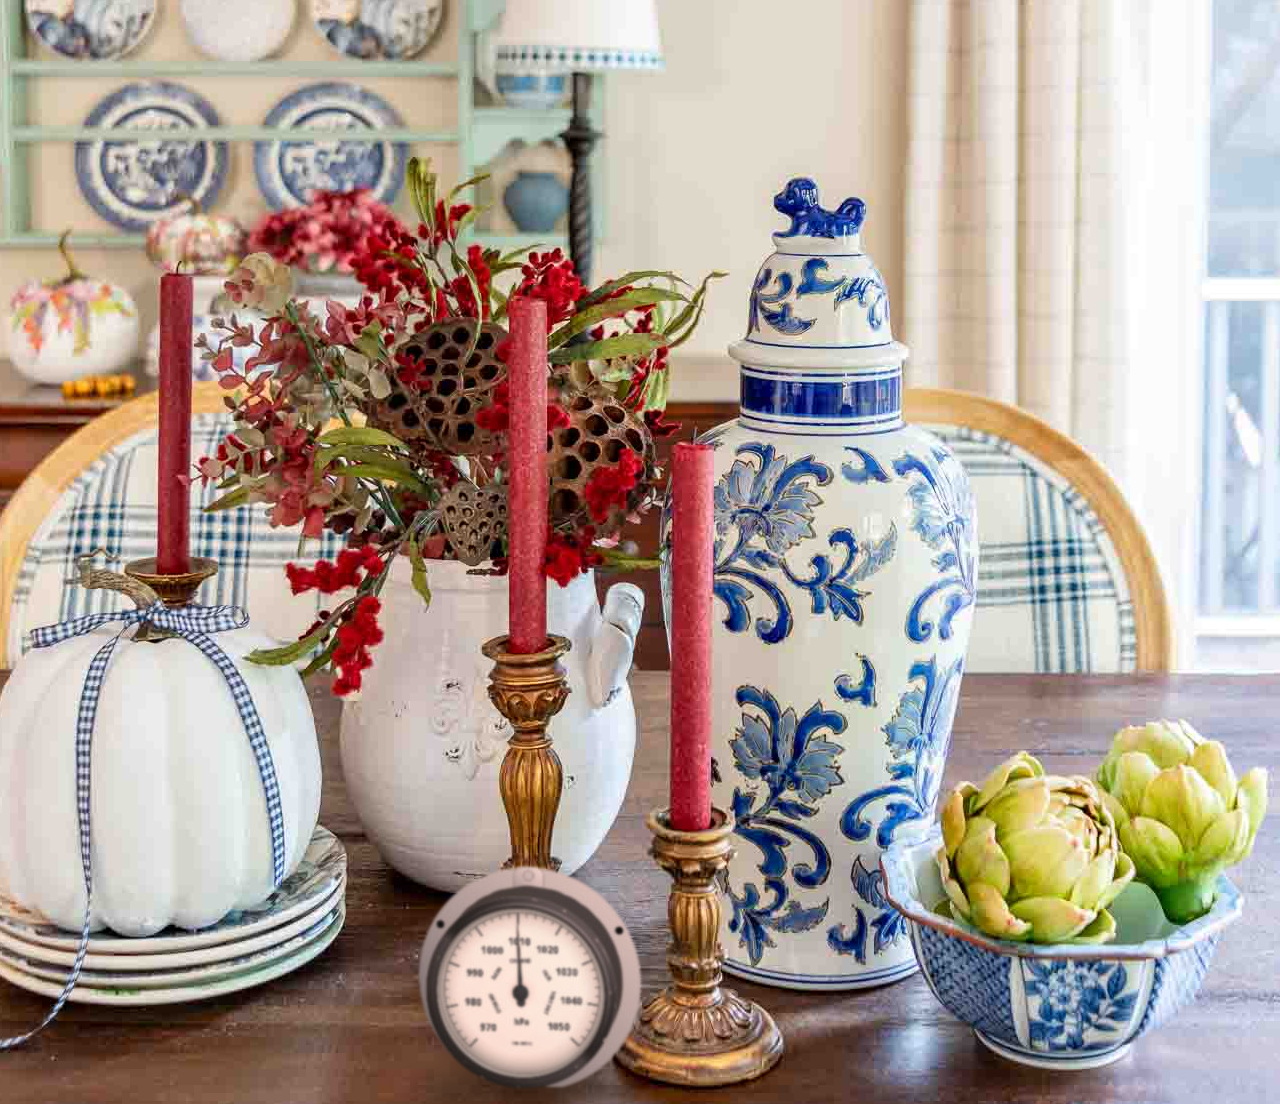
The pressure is value=1010 unit=hPa
